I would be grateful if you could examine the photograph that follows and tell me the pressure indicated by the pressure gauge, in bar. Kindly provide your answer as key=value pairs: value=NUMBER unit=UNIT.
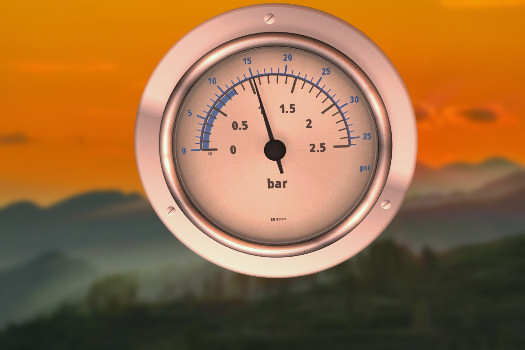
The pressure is value=1.05 unit=bar
